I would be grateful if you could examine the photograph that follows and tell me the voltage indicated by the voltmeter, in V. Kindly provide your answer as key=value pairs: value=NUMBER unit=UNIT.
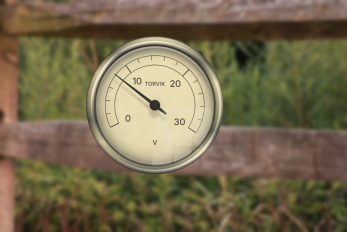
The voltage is value=8 unit=V
